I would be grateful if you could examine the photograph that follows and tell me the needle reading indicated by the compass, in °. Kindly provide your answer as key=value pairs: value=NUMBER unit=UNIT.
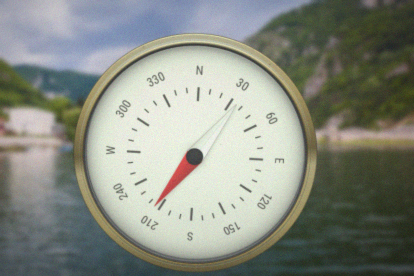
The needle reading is value=215 unit=°
